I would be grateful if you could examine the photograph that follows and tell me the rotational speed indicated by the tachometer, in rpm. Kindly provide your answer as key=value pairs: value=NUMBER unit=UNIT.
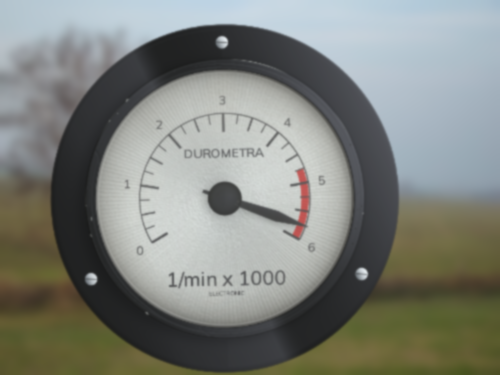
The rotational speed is value=5750 unit=rpm
